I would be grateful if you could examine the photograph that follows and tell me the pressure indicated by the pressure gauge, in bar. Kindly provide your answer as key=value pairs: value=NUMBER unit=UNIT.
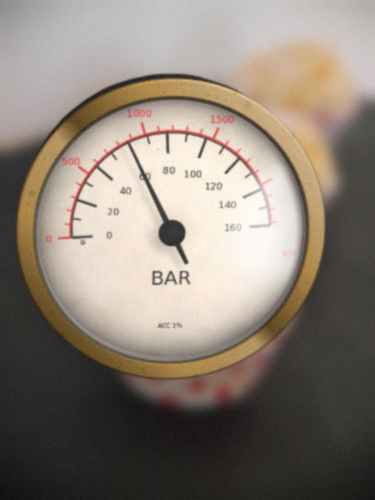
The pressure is value=60 unit=bar
